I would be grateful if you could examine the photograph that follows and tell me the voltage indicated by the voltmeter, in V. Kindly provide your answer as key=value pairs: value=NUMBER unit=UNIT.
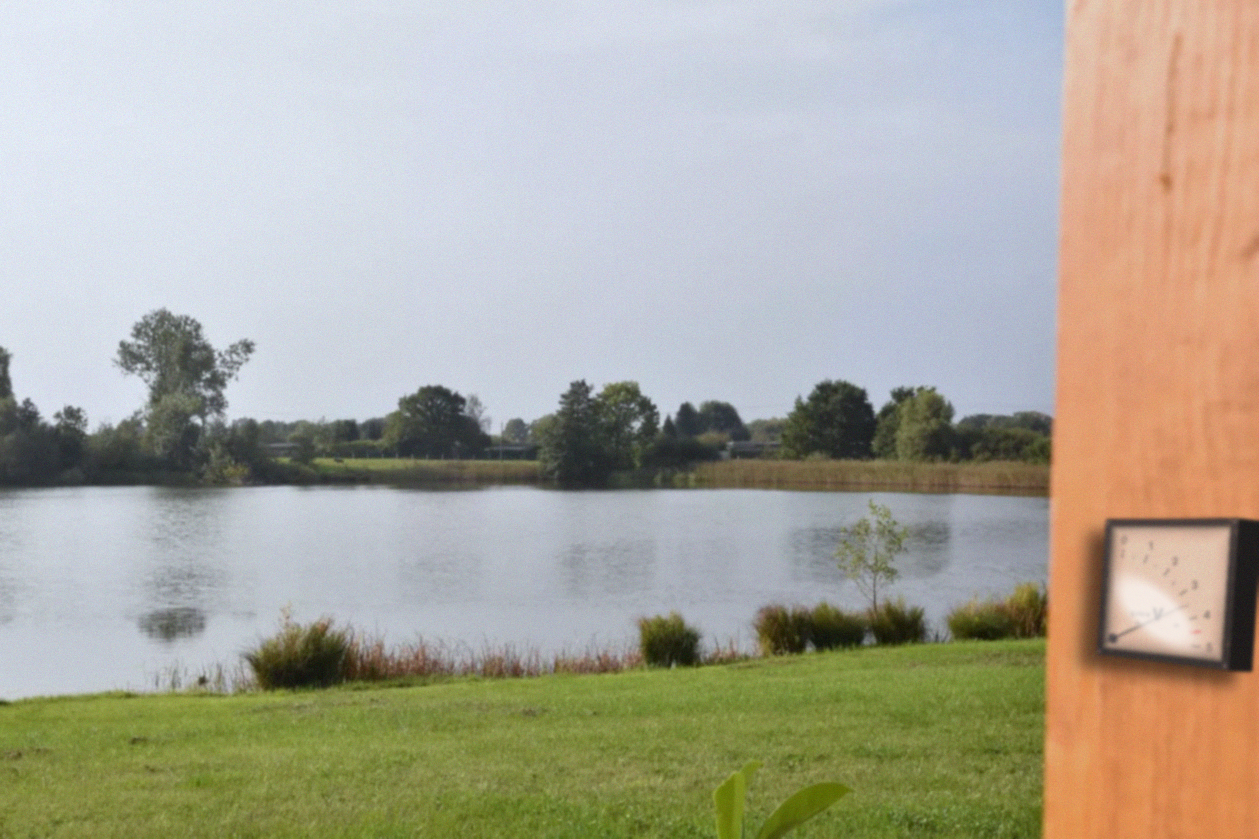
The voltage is value=3.5 unit=V
